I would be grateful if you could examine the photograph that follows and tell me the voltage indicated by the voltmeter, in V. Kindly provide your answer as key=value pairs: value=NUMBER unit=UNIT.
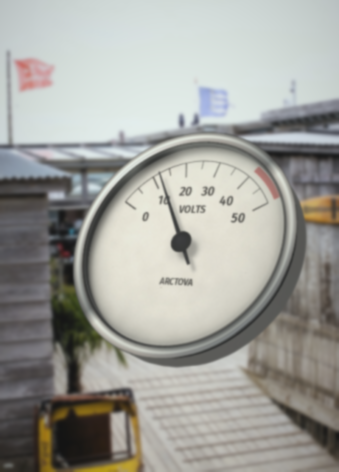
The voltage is value=12.5 unit=V
